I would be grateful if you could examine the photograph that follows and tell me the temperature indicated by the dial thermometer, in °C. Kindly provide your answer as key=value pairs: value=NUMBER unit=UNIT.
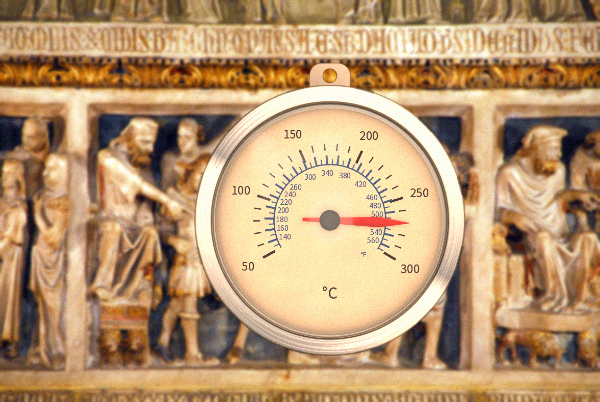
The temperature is value=270 unit=°C
